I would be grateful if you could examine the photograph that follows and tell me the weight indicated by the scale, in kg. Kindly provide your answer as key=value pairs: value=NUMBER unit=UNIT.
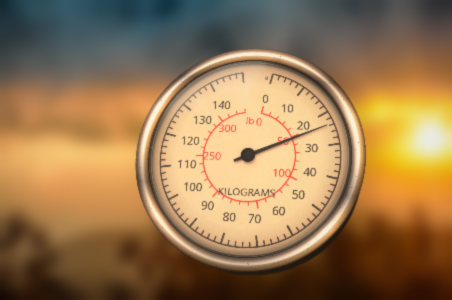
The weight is value=24 unit=kg
